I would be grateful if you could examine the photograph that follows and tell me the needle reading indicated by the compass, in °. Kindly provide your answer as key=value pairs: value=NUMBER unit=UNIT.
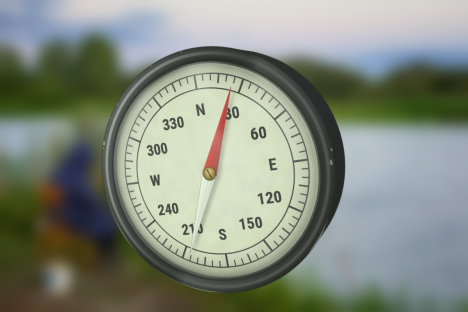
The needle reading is value=25 unit=°
